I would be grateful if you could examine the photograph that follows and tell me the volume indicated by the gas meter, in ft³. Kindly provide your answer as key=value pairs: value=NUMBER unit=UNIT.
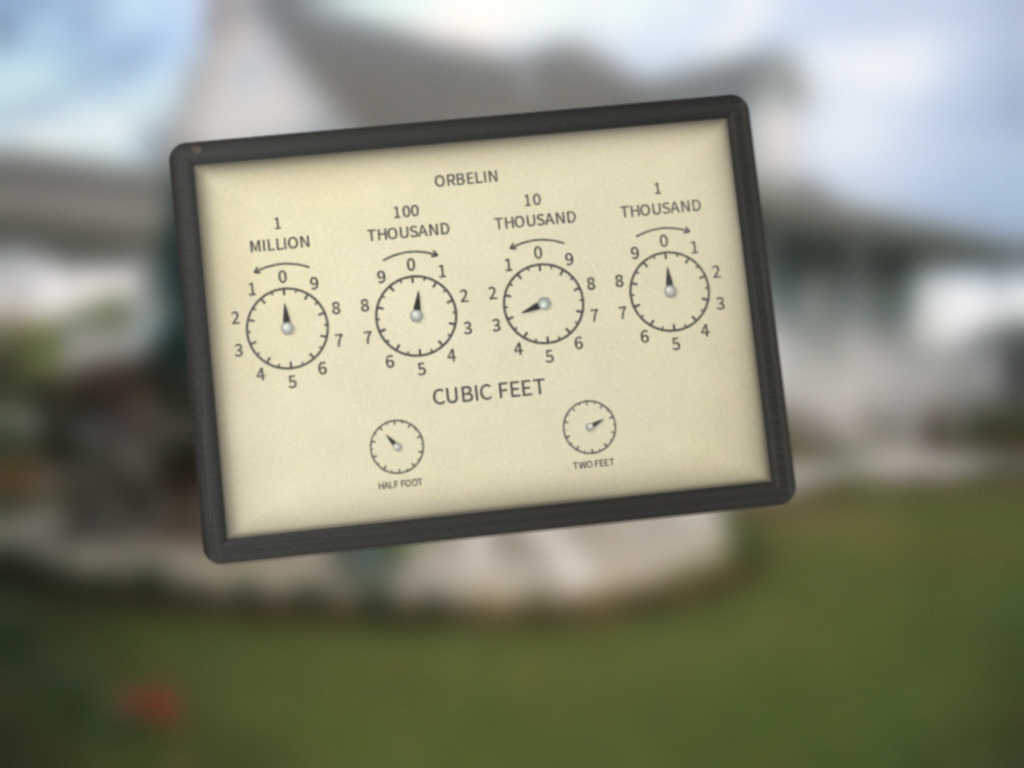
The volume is value=3000 unit=ft³
